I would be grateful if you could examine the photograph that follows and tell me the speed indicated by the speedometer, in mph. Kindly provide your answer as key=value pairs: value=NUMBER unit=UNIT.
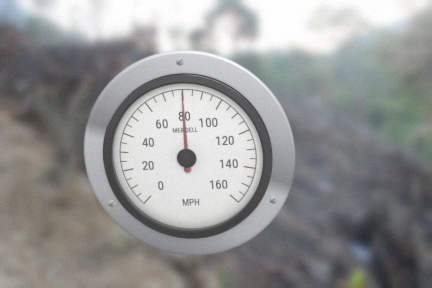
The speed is value=80 unit=mph
